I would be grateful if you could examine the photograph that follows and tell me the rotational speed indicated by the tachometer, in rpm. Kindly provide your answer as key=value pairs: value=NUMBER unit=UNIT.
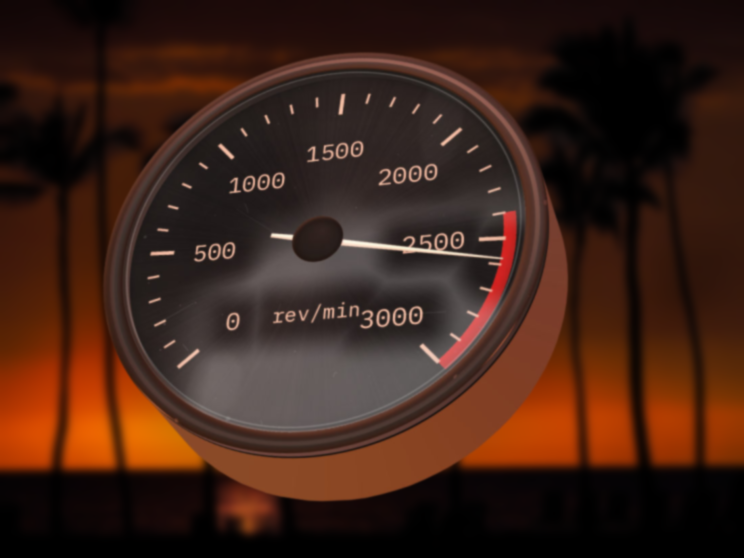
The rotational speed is value=2600 unit=rpm
